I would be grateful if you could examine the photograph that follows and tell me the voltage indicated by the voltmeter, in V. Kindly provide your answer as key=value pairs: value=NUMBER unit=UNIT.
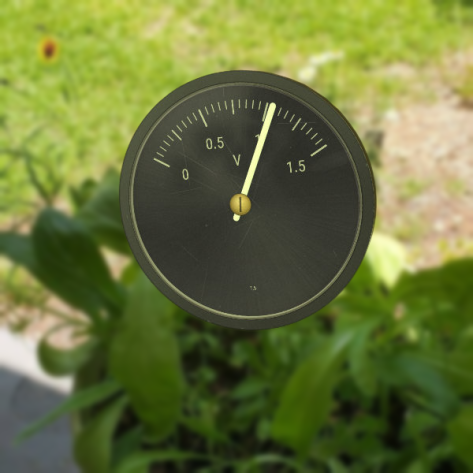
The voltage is value=1.05 unit=V
